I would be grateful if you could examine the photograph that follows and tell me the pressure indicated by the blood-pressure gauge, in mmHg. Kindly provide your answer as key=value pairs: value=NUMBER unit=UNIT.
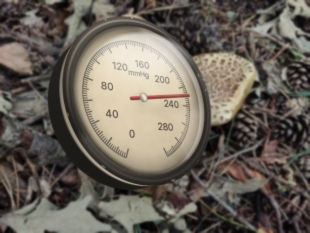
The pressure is value=230 unit=mmHg
